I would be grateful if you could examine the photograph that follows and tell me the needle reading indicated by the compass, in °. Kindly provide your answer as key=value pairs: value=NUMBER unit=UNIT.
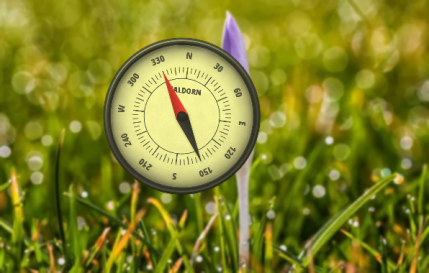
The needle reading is value=330 unit=°
